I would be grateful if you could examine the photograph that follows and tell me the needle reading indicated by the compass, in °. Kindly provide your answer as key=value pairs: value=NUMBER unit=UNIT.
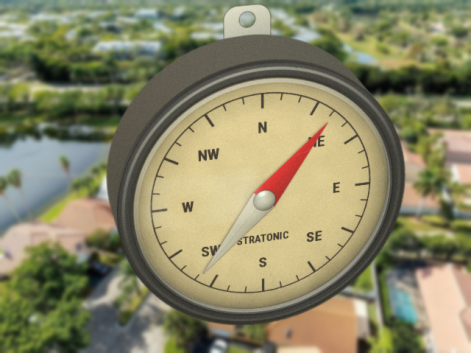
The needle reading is value=40 unit=°
